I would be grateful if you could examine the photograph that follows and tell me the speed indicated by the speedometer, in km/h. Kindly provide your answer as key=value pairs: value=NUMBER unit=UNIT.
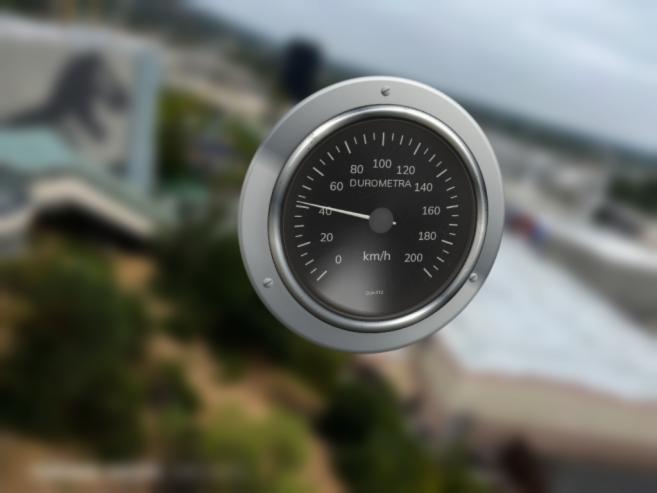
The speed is value=42.5 unit=km/h
